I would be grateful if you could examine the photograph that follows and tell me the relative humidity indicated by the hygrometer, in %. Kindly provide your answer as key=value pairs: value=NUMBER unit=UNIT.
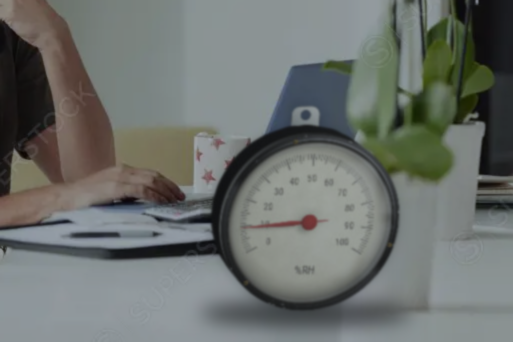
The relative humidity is value=10 unit=%
